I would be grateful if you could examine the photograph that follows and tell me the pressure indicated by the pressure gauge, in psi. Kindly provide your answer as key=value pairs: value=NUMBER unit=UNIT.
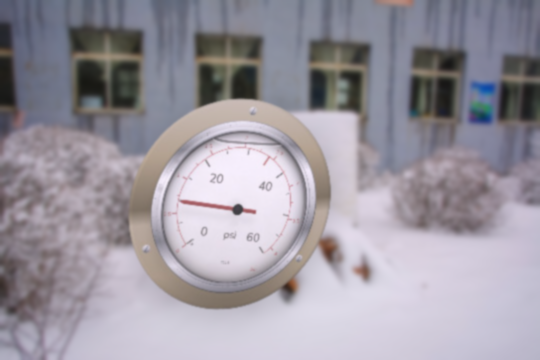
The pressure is value=10 unit=psi
